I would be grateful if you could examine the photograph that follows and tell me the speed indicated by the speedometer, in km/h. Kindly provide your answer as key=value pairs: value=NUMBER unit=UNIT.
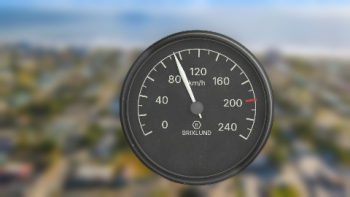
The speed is value=95 unit=km/h
